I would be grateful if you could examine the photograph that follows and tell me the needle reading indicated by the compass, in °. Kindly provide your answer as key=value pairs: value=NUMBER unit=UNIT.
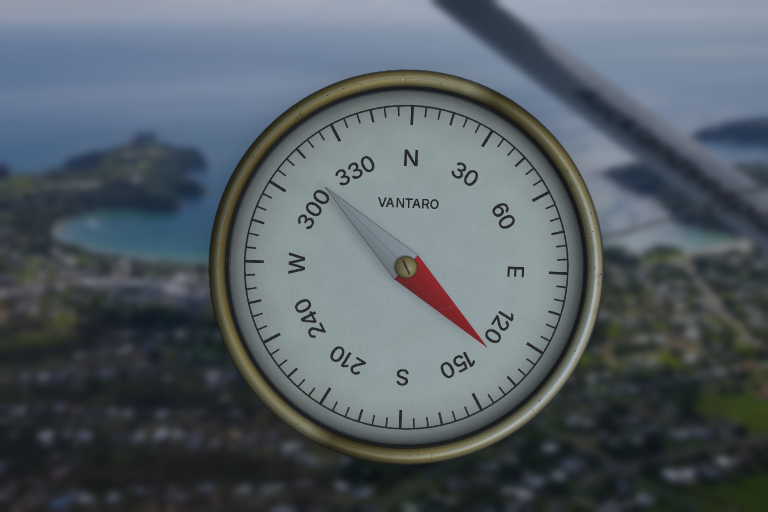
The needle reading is value=132.5 unit=°
